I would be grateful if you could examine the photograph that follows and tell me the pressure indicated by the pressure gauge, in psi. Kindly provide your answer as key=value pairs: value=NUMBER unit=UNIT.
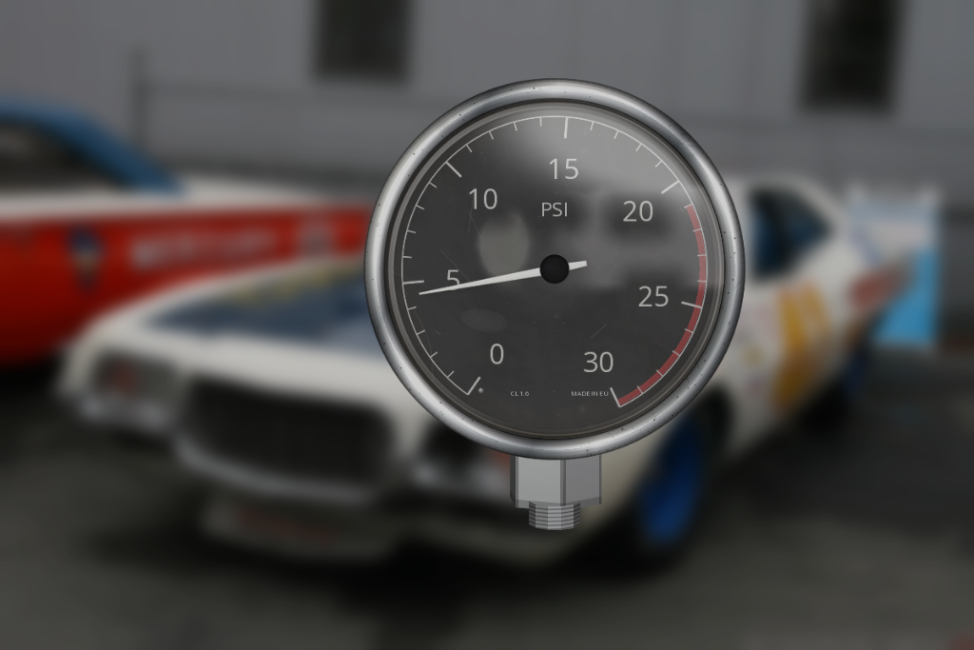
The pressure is value=4.5 unit=psi
